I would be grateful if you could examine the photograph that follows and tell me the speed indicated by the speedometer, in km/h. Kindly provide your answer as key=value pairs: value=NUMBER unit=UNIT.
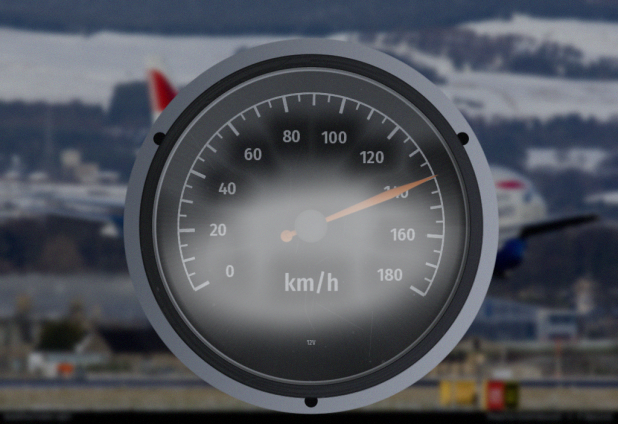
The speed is value=140 unit=km/h
